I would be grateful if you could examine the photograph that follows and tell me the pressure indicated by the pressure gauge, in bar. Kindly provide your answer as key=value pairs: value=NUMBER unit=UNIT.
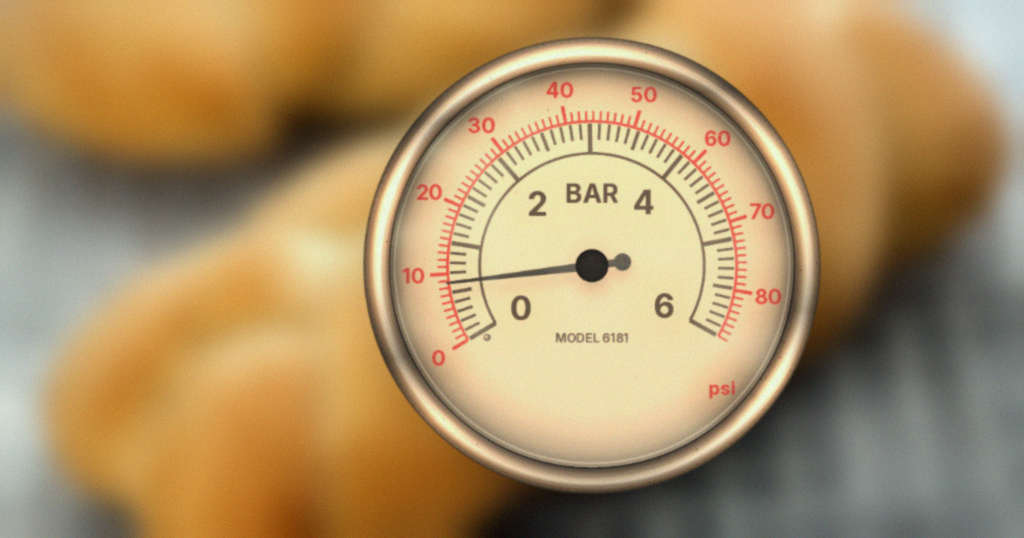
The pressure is value=0.6 unit=bar
